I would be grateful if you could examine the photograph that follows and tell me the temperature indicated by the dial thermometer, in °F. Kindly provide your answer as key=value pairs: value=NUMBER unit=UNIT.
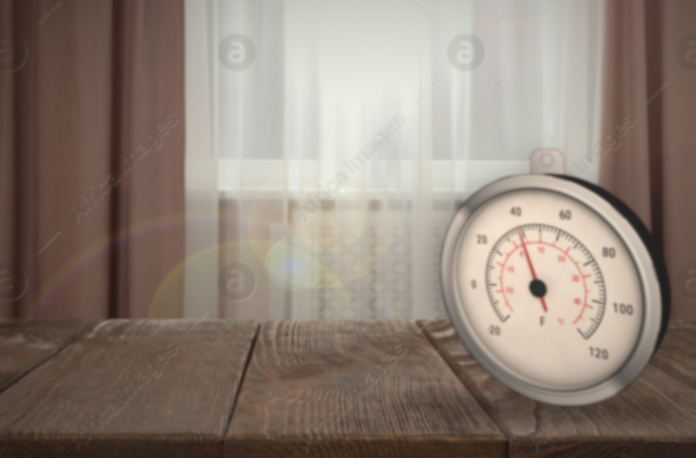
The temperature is value=40 unit=°F
